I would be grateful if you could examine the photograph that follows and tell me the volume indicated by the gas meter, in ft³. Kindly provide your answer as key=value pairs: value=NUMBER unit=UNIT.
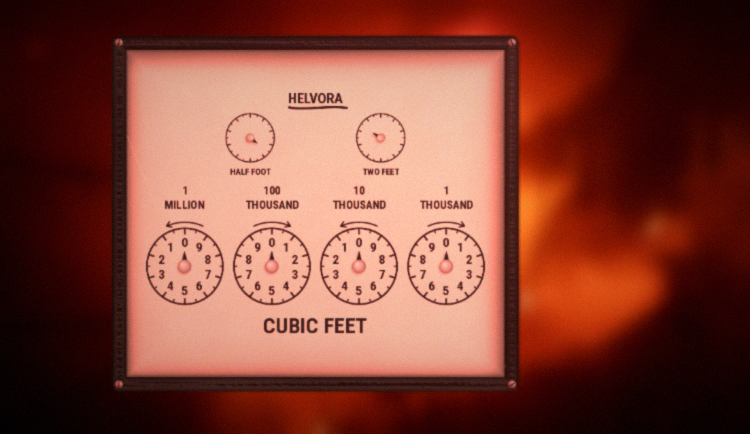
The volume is value=0 unit=ft³
